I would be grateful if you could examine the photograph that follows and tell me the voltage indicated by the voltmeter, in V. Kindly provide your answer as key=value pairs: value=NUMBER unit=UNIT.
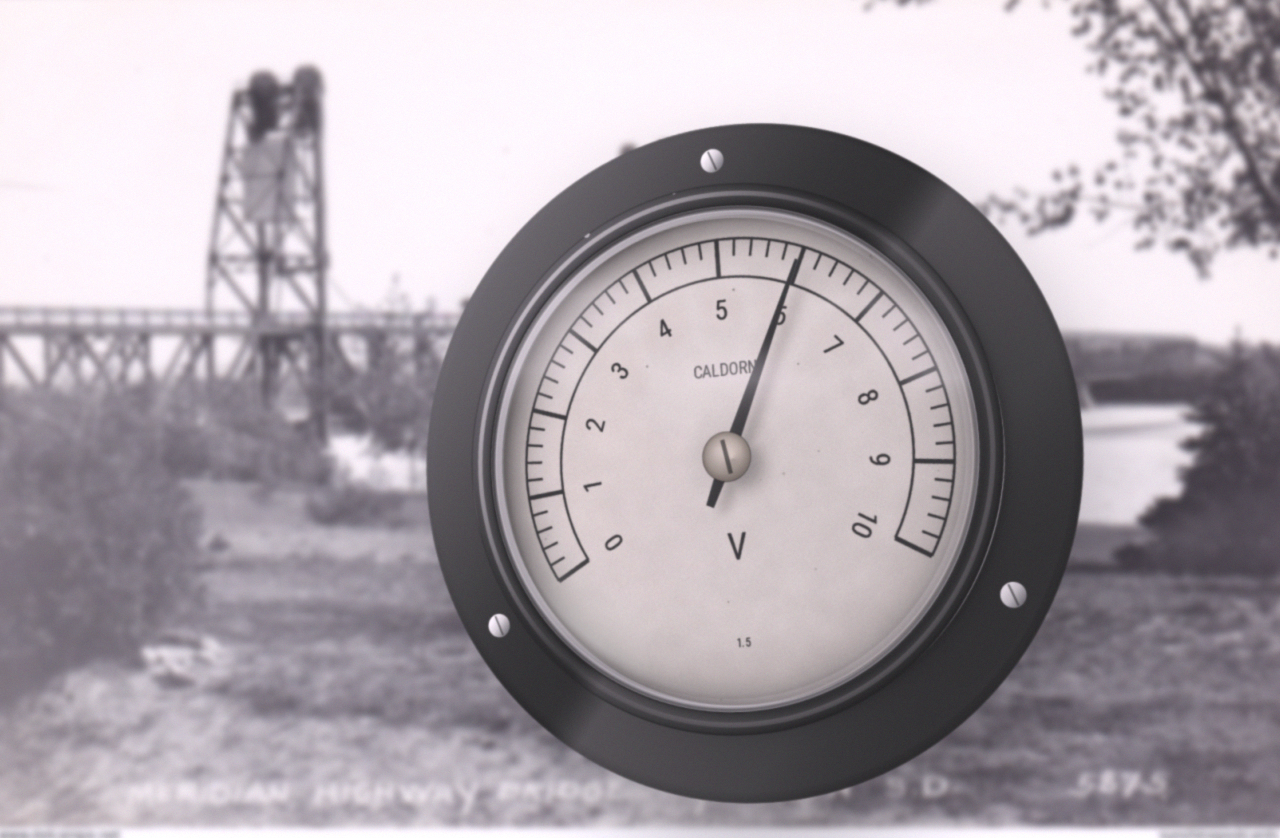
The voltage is value=6 unit=V
